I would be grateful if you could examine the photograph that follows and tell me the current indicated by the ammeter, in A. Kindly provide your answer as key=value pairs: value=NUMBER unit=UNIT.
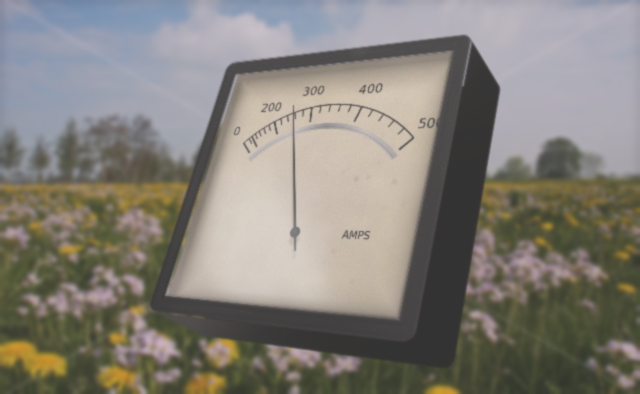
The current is value=260 unit=A
